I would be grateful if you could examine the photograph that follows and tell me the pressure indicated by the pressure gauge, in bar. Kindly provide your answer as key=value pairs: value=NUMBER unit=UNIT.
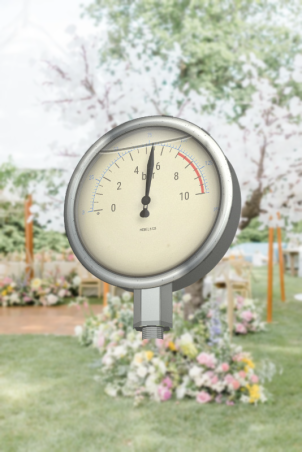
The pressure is value=5.5 unit=bar
